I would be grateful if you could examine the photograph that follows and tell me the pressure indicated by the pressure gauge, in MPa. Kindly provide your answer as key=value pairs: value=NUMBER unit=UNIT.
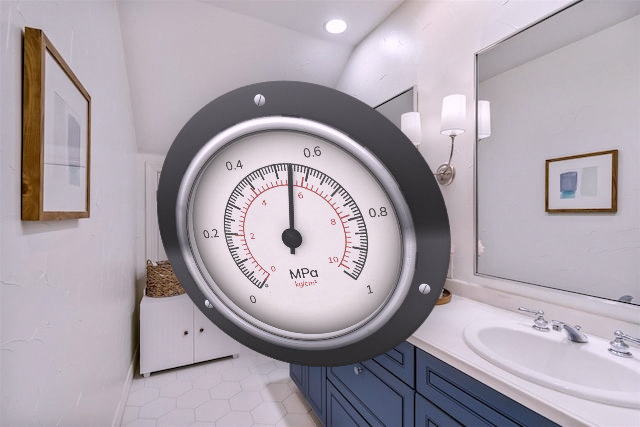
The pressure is value=0.55 unit=MPa
